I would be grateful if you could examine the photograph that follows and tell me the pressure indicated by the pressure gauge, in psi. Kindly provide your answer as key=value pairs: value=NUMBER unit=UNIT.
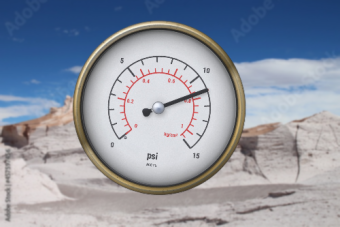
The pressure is value=11 unit=psi
